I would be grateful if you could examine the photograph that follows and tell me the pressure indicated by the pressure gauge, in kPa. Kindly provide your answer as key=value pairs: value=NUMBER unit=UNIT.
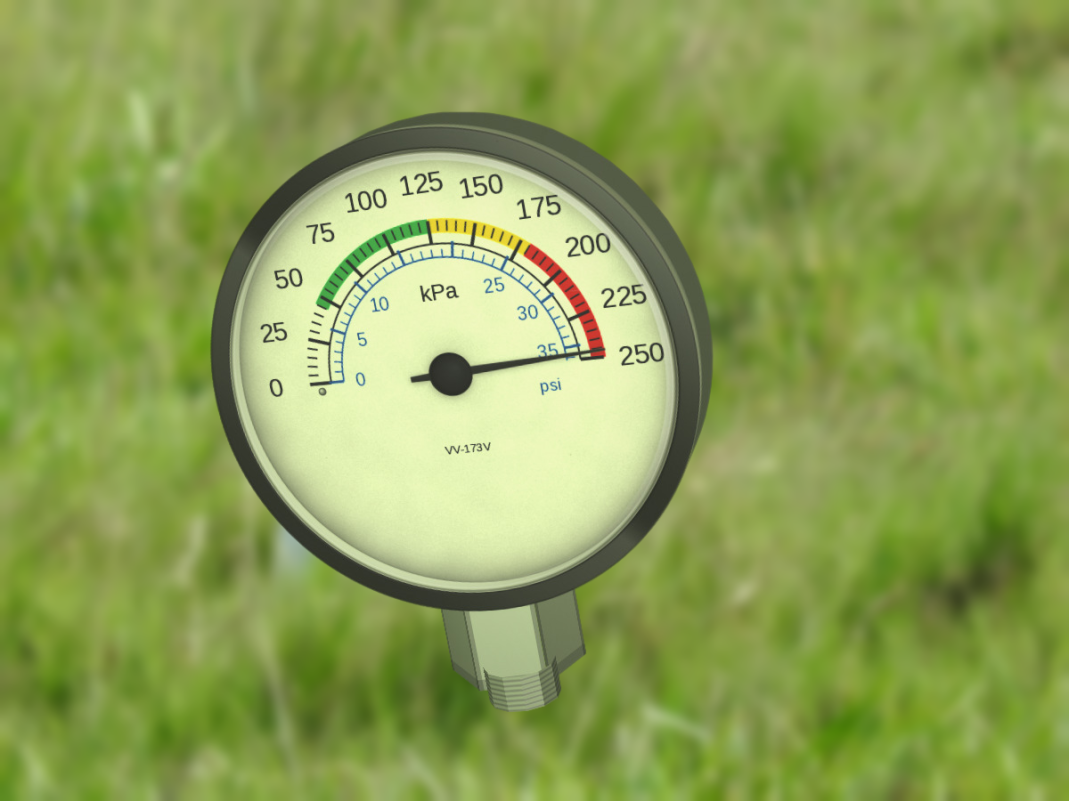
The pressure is value=245 unit=kPa
